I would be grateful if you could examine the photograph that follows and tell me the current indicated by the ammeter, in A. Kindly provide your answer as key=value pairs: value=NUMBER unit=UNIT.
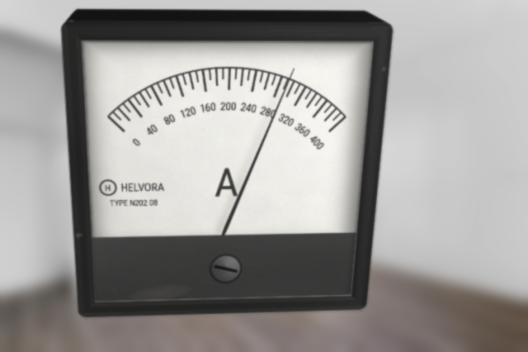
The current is value=290 unit=A
